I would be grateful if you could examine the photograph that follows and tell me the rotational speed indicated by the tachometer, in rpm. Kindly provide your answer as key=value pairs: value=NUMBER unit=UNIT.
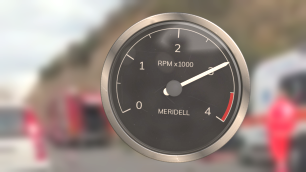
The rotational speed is value=3000 unit=rpm
